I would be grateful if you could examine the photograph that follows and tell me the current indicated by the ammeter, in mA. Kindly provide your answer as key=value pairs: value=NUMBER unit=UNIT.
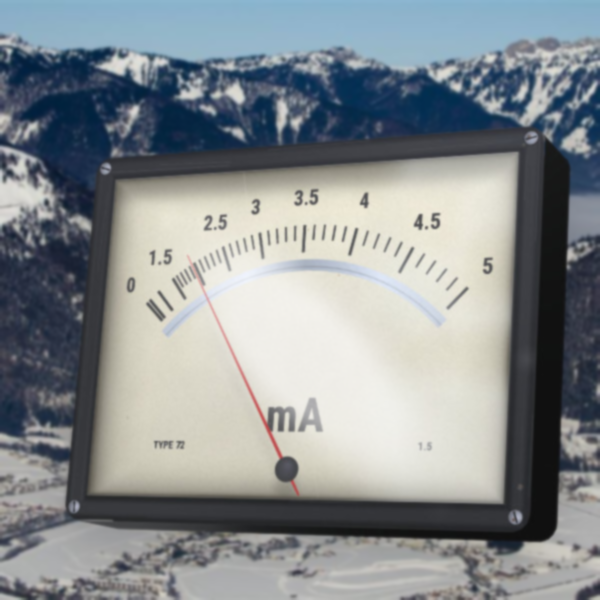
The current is value=2 unit=mA
